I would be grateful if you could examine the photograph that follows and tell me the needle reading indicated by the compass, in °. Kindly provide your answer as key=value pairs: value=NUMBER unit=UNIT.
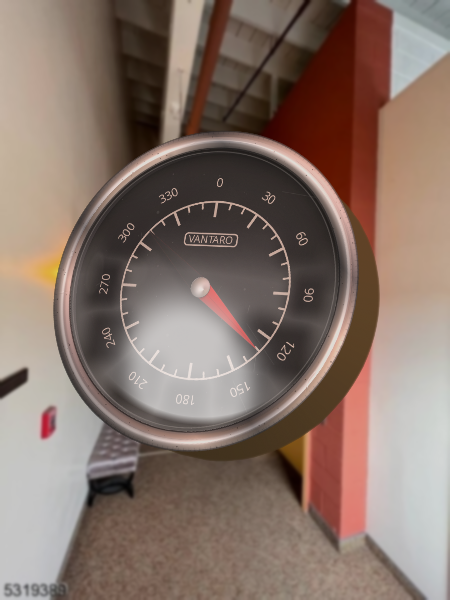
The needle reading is value=130 unit=°
